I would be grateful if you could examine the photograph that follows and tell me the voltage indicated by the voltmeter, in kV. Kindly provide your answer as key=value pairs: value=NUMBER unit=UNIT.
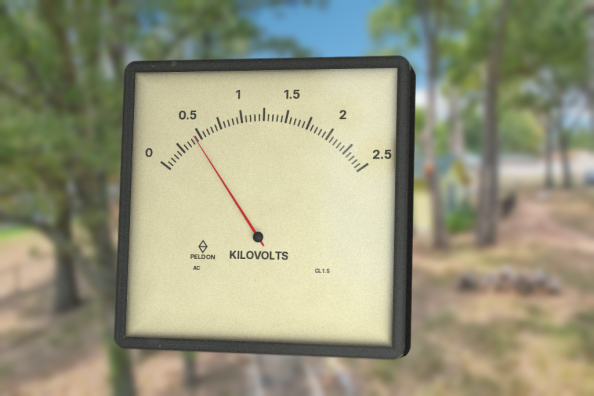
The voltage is value=0.45 unit=kV
